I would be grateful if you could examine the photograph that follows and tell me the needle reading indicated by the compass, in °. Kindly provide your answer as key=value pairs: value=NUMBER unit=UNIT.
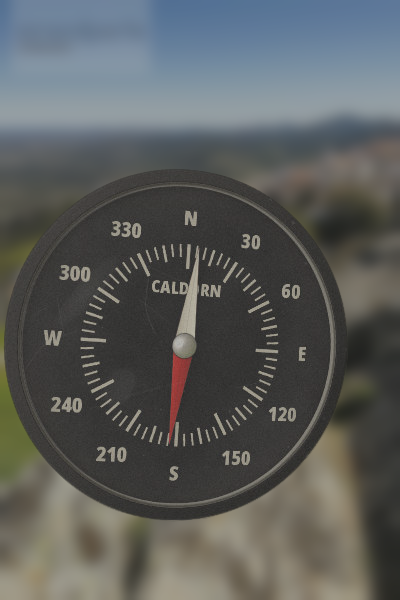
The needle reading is value=185 unit=°
